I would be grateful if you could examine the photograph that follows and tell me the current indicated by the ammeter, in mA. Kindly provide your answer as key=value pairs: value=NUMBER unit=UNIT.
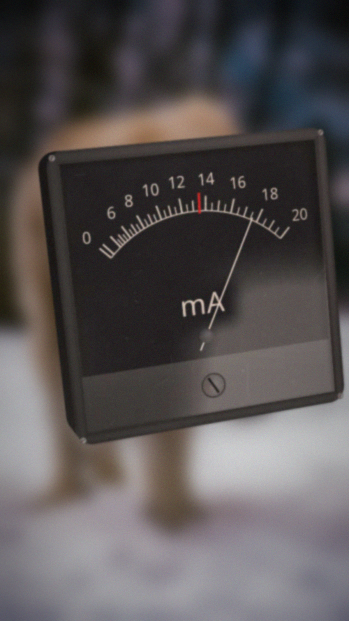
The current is value=17.5 unit=mA
